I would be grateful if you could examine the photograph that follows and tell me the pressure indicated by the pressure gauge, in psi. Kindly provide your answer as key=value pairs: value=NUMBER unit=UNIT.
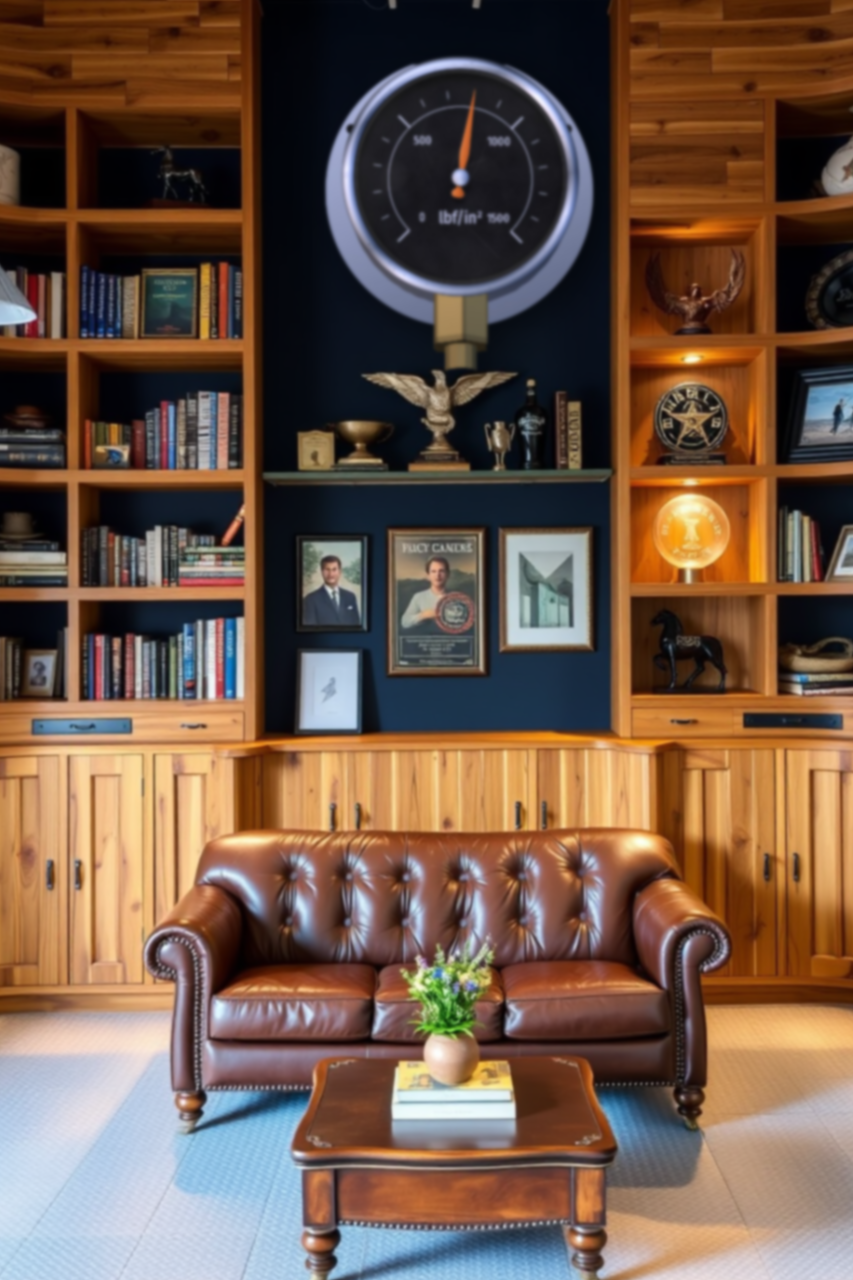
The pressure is value=800 unit=psi
